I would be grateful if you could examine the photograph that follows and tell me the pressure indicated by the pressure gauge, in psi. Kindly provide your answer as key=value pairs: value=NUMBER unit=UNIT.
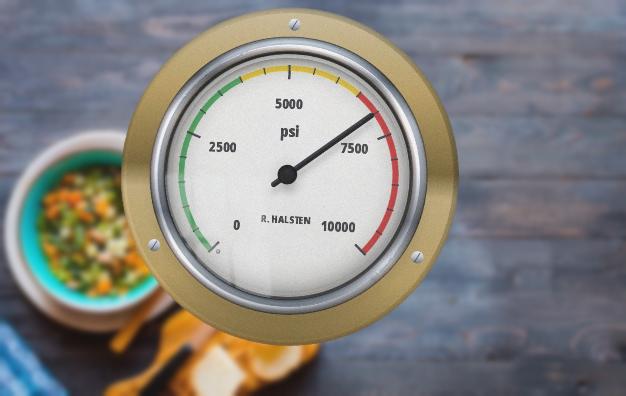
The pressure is value=7000 unit=psi
